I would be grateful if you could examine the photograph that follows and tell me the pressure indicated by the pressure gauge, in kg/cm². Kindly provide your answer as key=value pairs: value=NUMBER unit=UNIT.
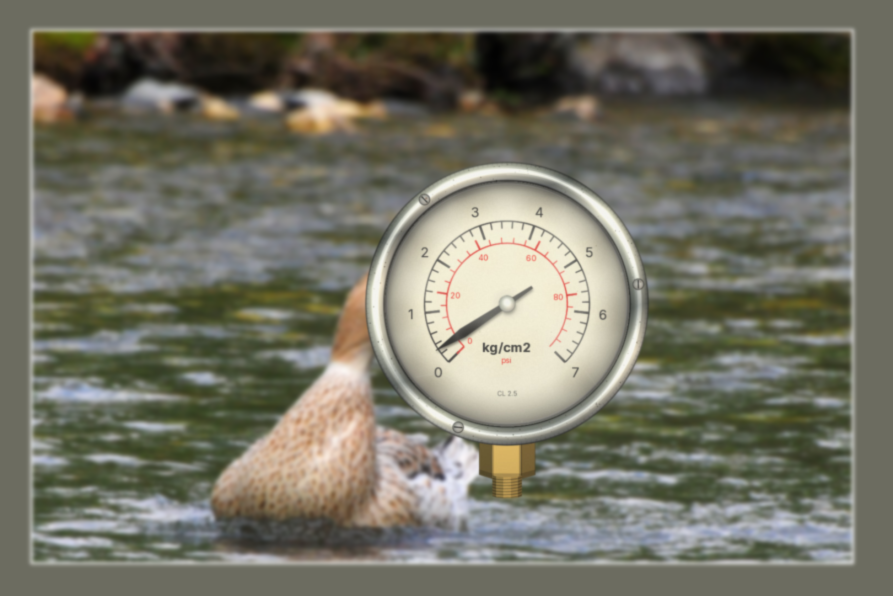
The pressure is value=0.3 unit=kg/cm²
